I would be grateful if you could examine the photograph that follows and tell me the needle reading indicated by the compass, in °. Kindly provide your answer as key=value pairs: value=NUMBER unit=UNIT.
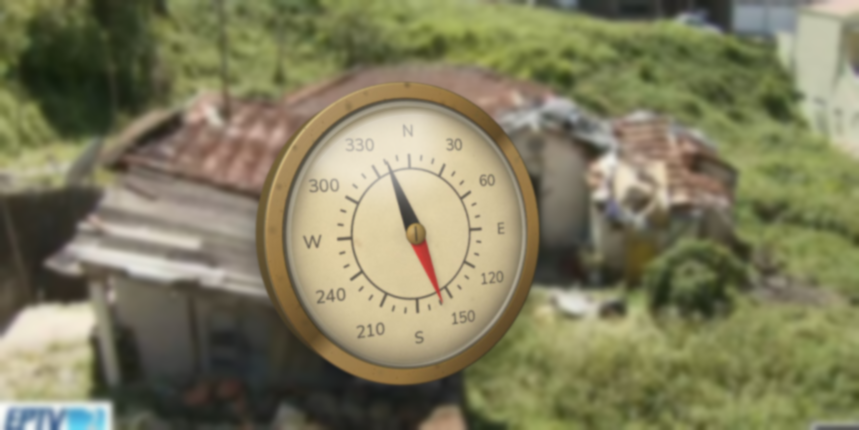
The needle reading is value=160 unit=°
